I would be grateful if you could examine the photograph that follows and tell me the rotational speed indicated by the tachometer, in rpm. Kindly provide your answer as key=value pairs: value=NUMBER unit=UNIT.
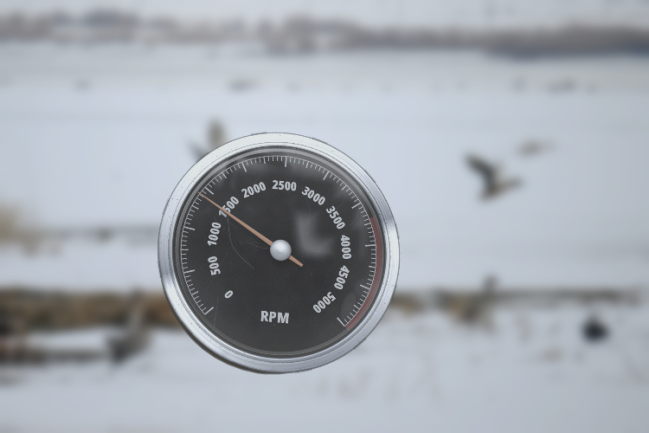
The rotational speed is value=1400 unit=rpm
